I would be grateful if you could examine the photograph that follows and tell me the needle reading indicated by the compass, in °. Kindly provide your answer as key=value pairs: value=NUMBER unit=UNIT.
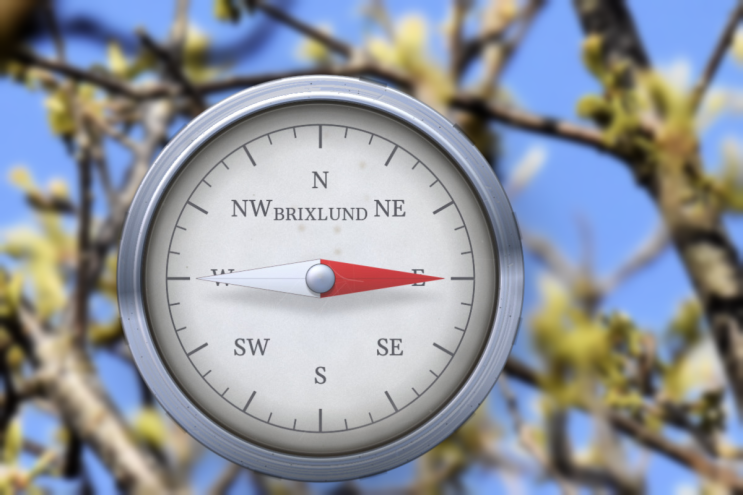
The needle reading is value=90 unit=°
